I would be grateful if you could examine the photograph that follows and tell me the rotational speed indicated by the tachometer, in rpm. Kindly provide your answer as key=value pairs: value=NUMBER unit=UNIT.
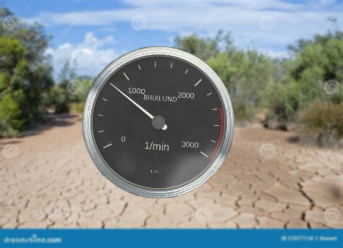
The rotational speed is value=800 unit=rpm
